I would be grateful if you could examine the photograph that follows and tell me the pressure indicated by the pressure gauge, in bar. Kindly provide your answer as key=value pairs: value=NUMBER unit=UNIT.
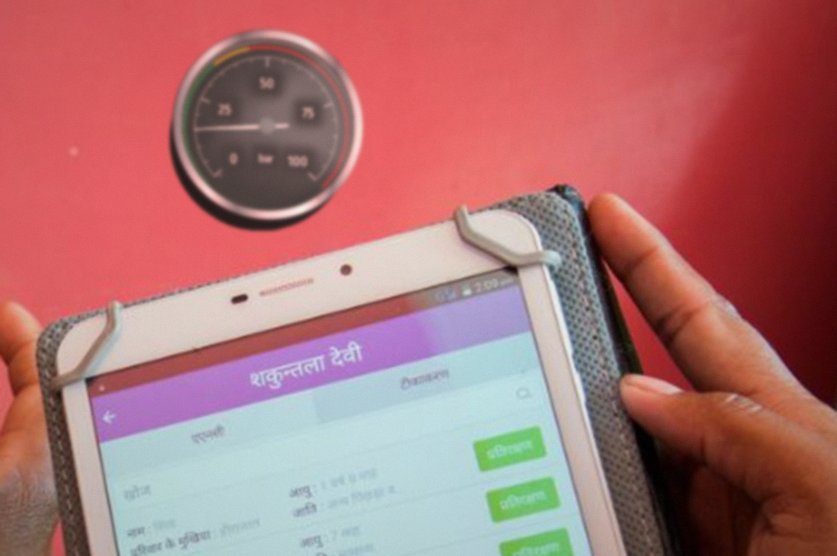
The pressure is value=15 unit=bar
